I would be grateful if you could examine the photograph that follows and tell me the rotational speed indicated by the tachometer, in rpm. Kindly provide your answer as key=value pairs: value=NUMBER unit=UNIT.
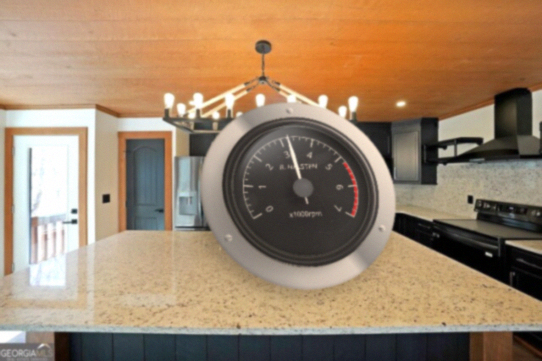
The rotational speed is value=3200 unit=rpm
